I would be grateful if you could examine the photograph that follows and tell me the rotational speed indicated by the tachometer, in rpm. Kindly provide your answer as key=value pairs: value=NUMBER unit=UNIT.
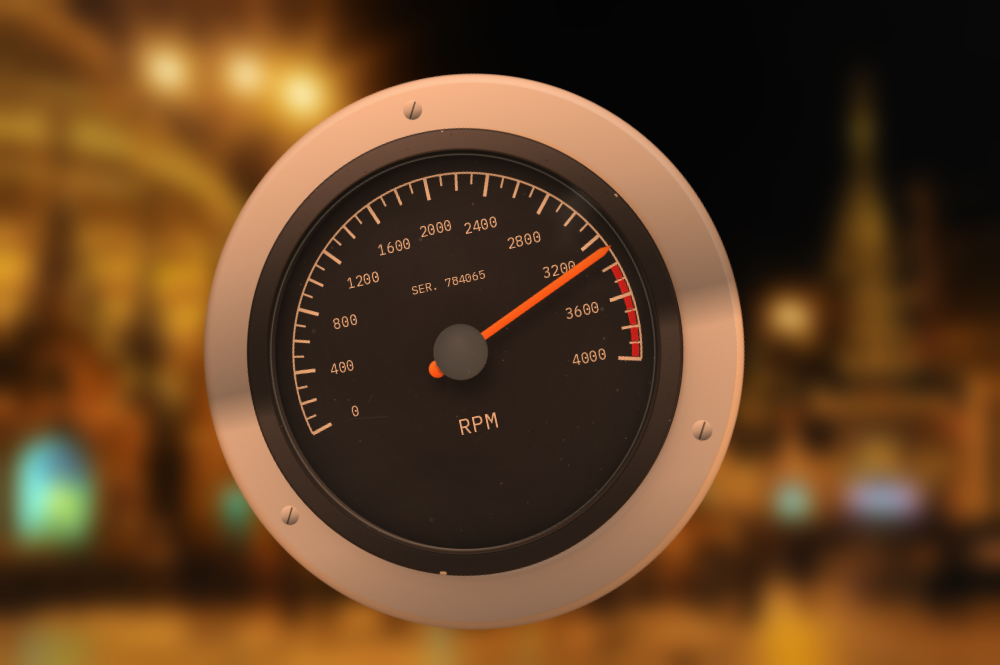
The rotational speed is value=3300 unit=rpm
